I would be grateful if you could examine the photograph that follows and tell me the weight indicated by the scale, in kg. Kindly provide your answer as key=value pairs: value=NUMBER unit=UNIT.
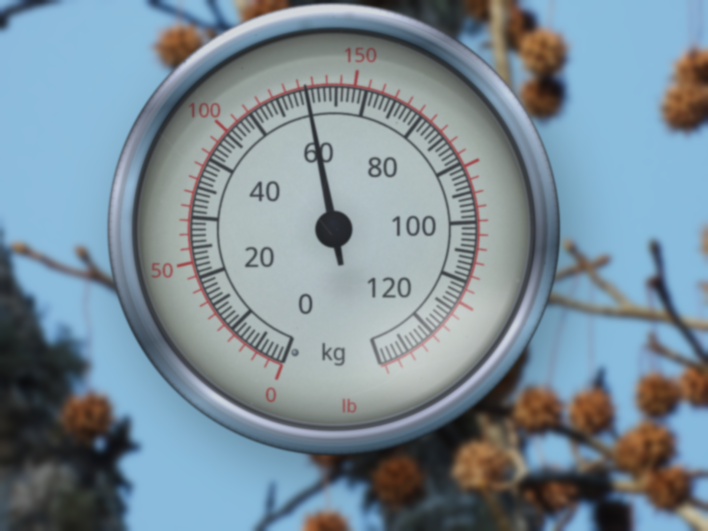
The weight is value=60 unit=kg
